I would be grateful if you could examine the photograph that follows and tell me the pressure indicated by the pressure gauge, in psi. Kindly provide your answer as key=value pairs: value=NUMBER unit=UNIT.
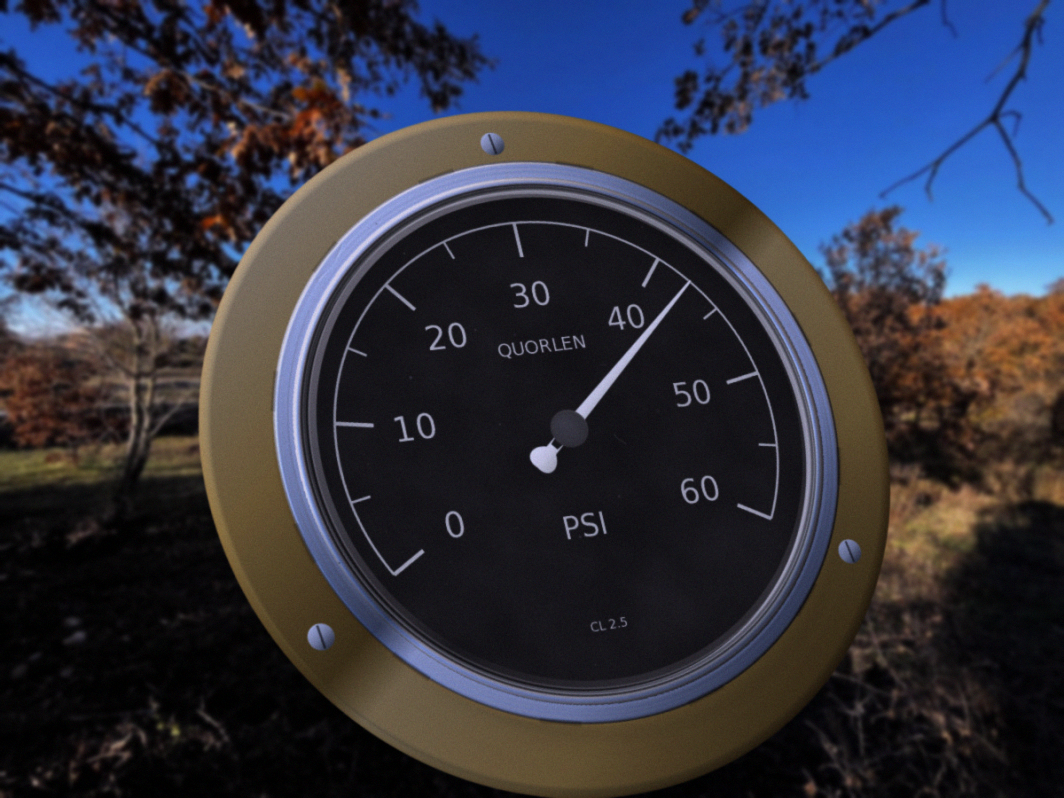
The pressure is value=42.5 unit=psi
